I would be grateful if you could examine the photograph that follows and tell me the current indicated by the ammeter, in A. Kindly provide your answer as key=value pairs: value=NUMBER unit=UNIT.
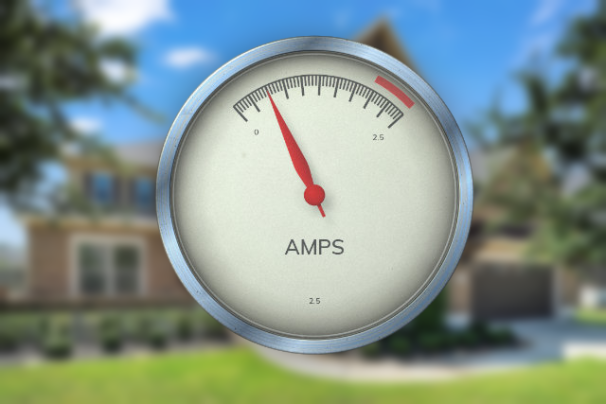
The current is value=0.5 unit=A
